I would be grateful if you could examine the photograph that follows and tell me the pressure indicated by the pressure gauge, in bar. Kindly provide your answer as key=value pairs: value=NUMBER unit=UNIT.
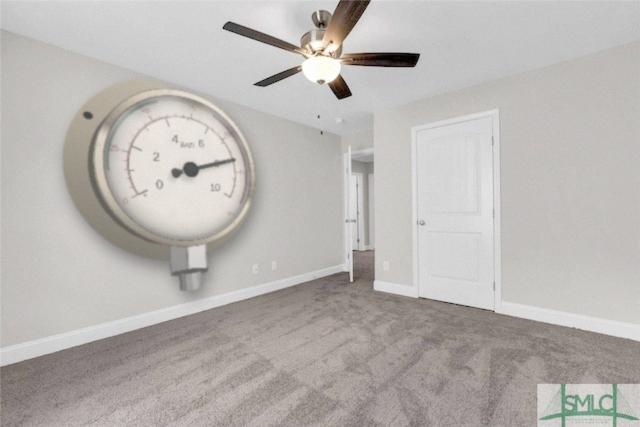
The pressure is value=8 unit=bar
